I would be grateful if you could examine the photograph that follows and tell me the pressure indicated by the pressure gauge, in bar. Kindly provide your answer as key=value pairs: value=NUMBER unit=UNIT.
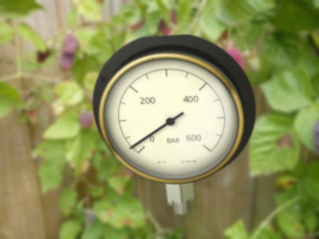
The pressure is value=25 unit=bar
